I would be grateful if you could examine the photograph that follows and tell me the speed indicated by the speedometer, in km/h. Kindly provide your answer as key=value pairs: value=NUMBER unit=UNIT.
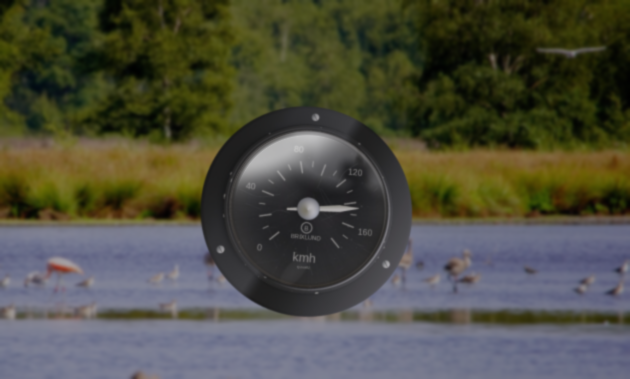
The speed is value=145 unit=km/h
